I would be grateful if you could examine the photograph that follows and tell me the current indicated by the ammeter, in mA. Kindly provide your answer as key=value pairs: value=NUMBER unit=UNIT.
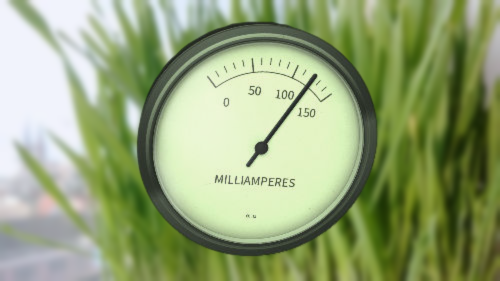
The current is value=120 unit=mA
